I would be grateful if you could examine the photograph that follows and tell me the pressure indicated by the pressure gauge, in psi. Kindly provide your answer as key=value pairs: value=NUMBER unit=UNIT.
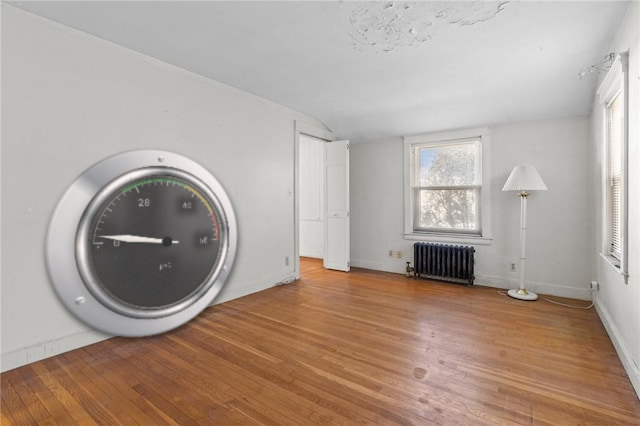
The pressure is value=2 unit=psi
